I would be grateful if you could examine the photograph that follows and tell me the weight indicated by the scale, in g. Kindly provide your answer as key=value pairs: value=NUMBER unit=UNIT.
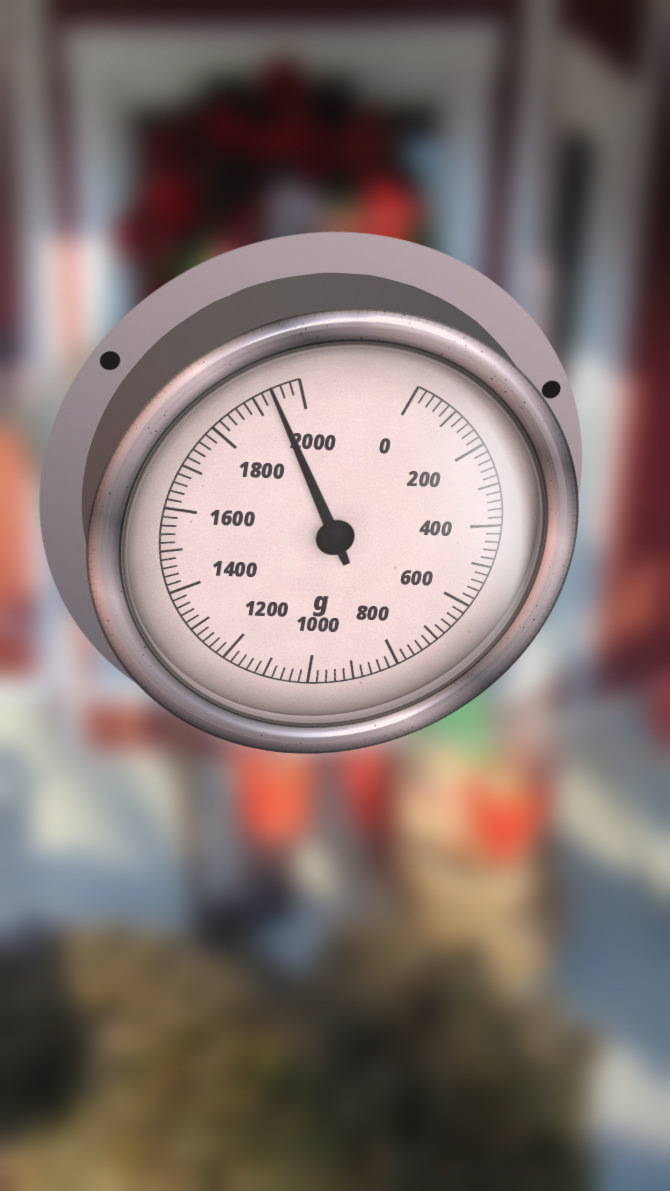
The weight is value=1940 unit=g
